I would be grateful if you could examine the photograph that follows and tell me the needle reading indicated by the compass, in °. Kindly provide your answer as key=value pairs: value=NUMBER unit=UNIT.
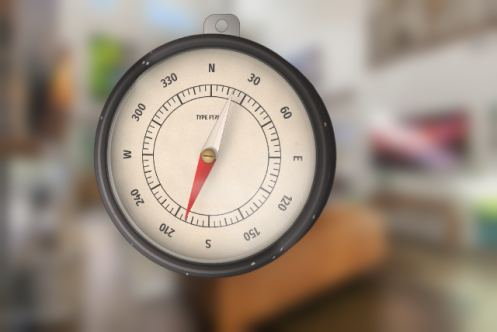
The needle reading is value=200 unit=°
